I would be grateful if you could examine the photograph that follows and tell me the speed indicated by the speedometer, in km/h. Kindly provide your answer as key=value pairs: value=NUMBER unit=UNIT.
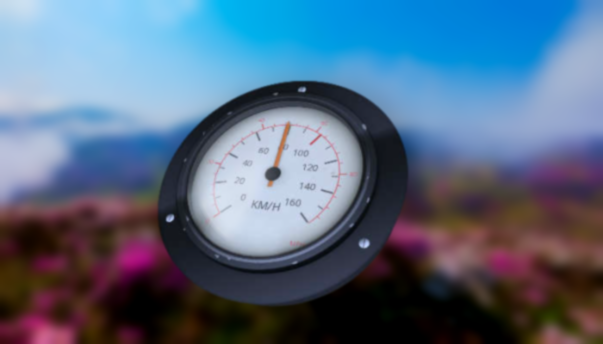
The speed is value=80 unit=km/h
